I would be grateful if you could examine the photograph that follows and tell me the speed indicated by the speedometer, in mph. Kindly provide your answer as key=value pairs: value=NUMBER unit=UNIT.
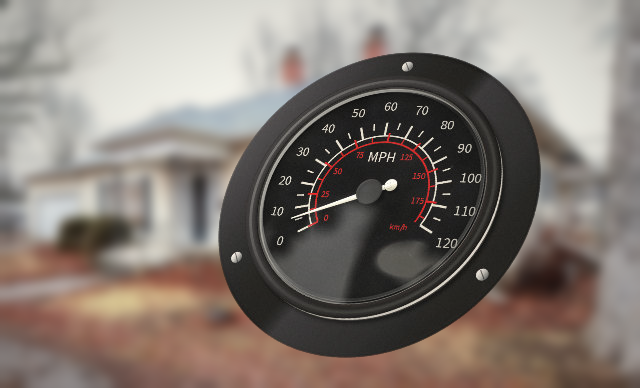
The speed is value=5 unit=mph
